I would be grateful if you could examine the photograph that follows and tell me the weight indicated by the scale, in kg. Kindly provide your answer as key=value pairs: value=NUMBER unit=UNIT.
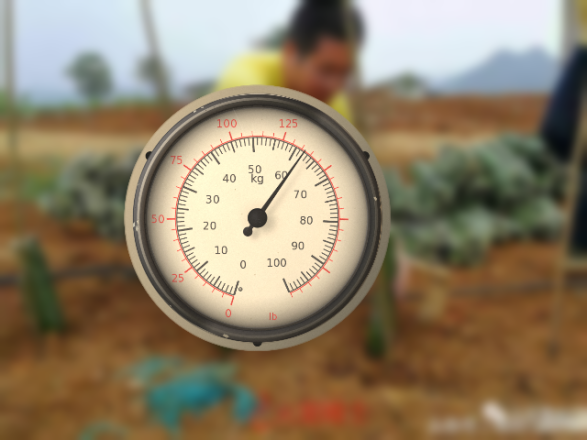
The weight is value=62 unit=kg
